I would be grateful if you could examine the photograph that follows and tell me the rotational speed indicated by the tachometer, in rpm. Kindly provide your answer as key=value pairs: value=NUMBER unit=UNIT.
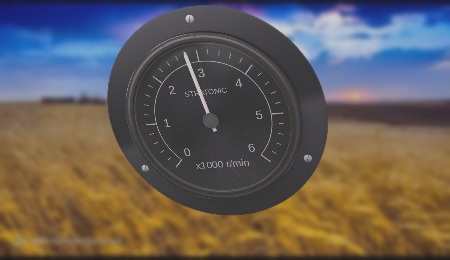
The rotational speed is value=2800 unit=rpm
